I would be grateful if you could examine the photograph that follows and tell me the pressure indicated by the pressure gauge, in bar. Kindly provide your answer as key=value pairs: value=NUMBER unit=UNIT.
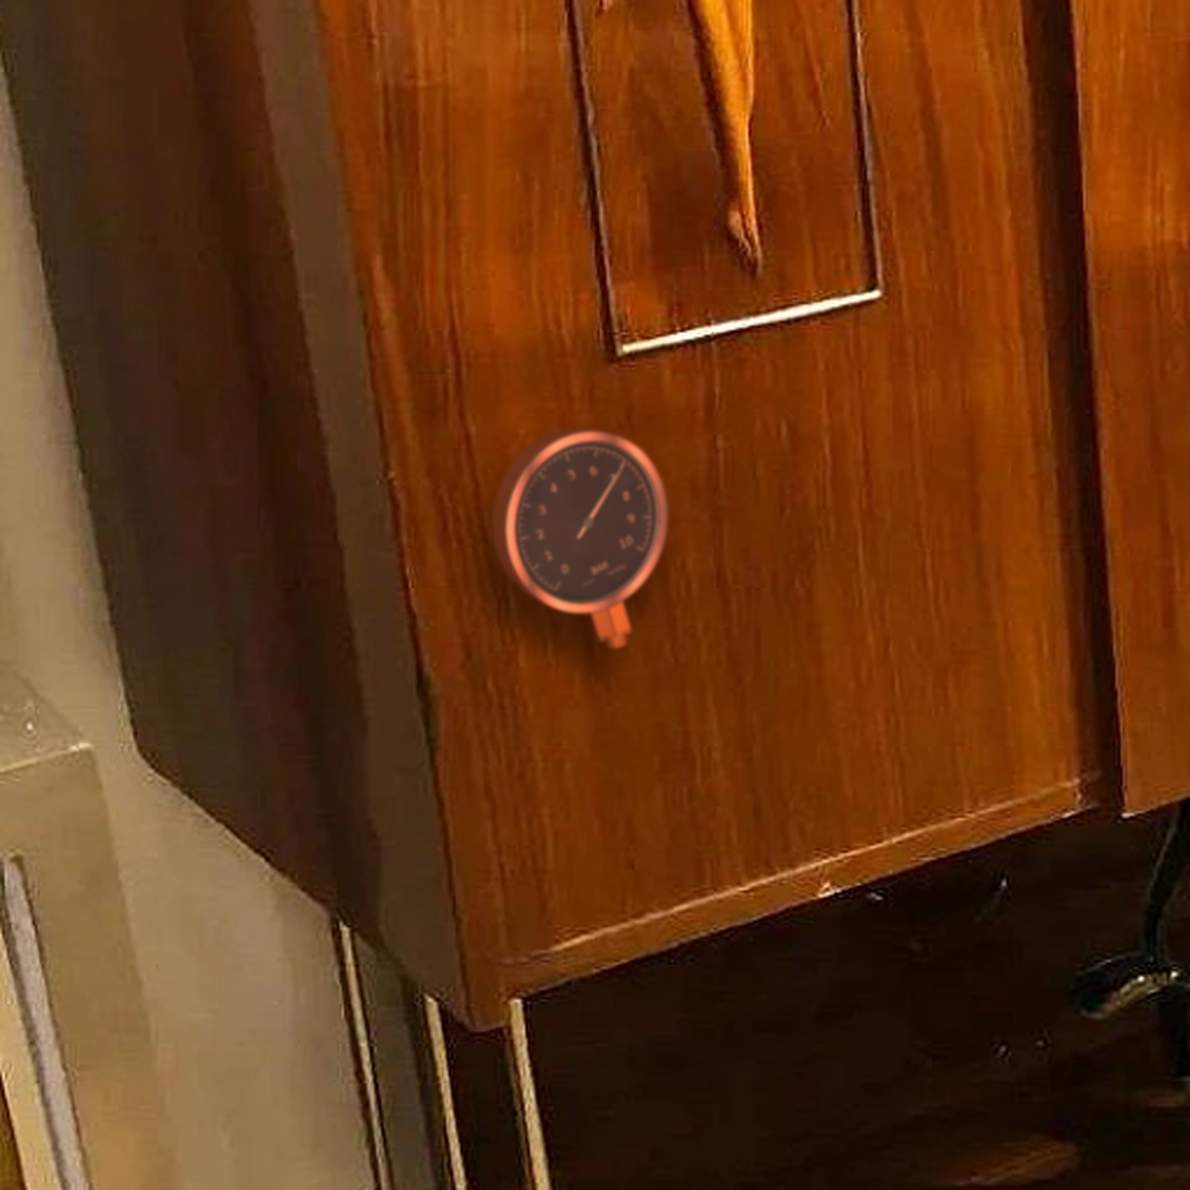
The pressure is value=7 unit=bar
